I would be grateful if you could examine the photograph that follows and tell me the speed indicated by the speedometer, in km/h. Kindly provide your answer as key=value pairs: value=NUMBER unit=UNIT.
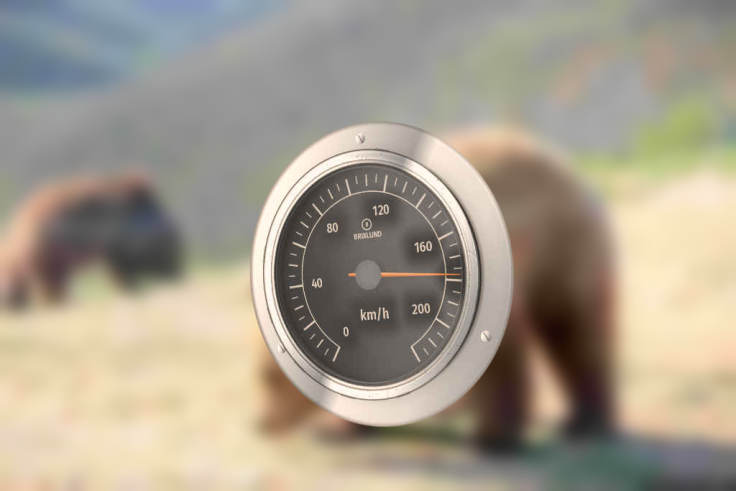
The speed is value=177.5 unit=km/h
